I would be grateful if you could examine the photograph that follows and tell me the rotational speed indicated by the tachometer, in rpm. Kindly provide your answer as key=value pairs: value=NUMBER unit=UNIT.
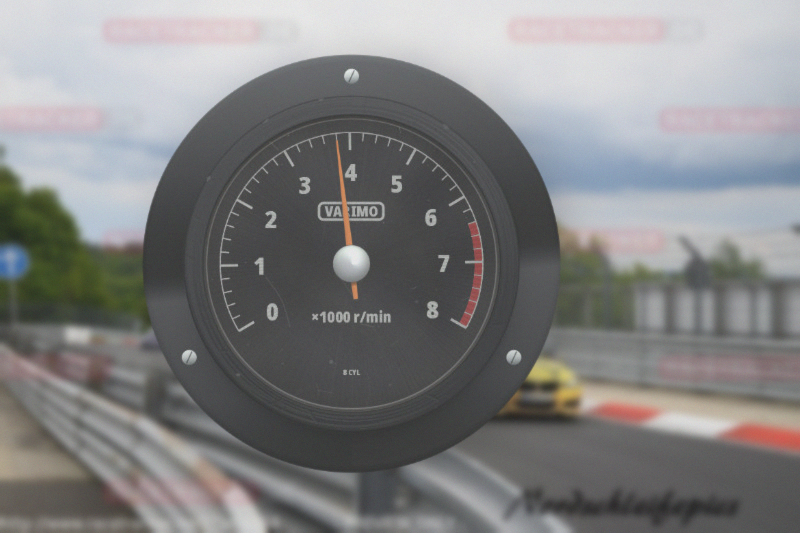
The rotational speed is value=3800 unit=rpm
